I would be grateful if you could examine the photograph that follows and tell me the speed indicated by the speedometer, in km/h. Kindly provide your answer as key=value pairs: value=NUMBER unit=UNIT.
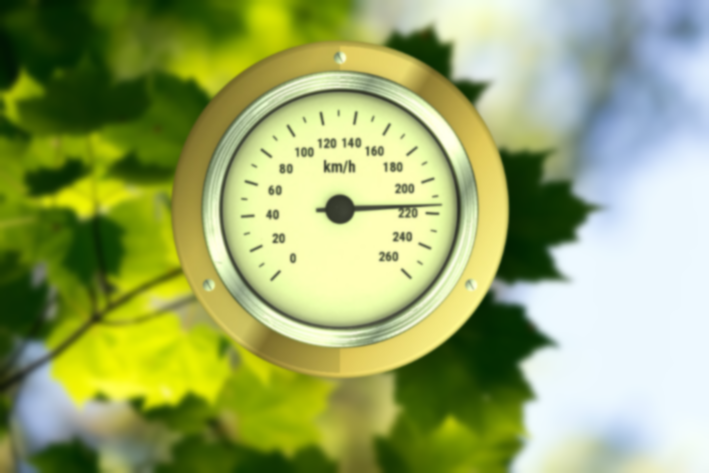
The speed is value=215 unit=km/h
